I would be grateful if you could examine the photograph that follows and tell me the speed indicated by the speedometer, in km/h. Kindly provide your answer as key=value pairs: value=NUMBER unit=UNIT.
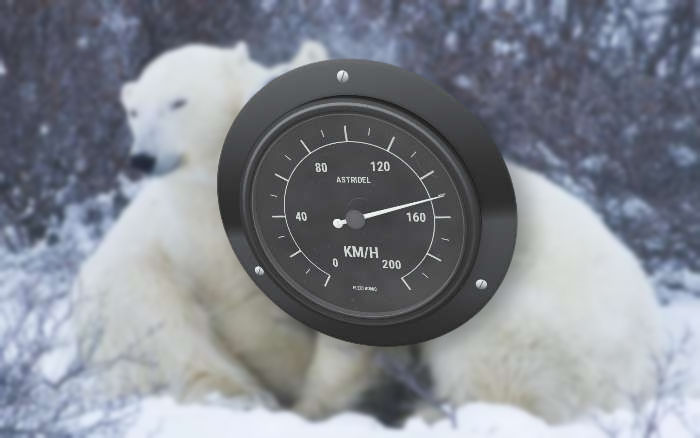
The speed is value=150 unit=km/h
